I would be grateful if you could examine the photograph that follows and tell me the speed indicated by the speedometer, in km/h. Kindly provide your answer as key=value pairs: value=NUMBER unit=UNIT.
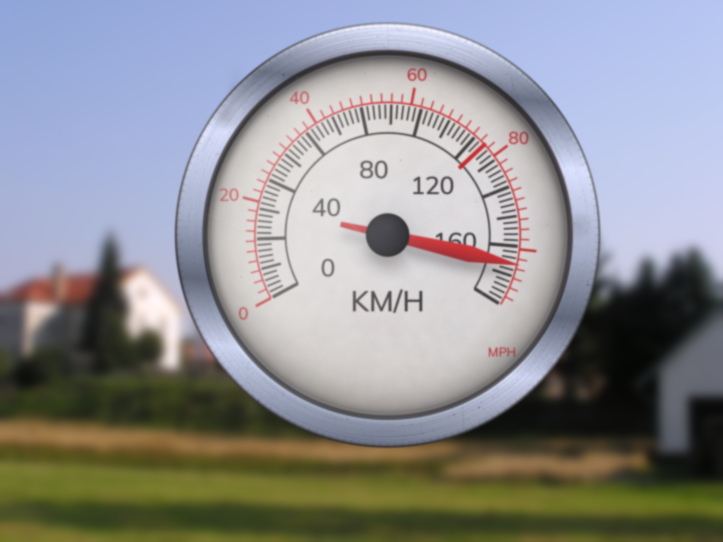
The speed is value=166 unit=km/h
